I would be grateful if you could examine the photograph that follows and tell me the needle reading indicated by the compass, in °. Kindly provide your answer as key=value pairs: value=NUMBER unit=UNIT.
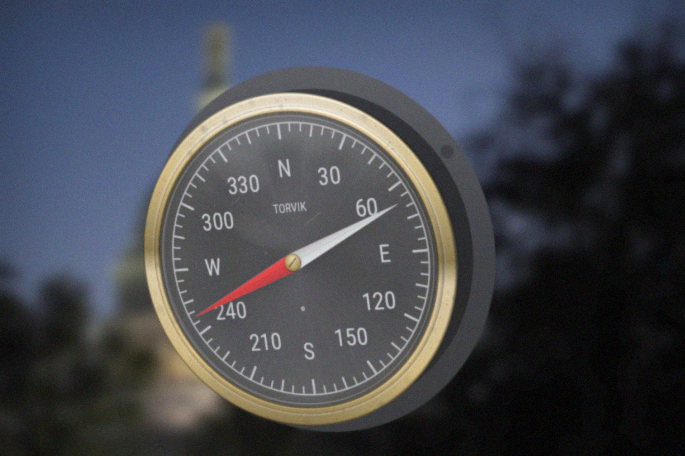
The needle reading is value=247.5 unit=°
